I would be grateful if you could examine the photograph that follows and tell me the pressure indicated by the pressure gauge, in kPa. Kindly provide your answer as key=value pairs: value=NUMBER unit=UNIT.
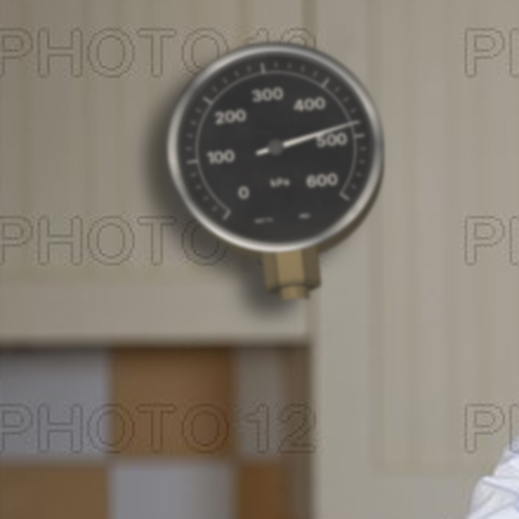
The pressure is value=480 unit=kPa
